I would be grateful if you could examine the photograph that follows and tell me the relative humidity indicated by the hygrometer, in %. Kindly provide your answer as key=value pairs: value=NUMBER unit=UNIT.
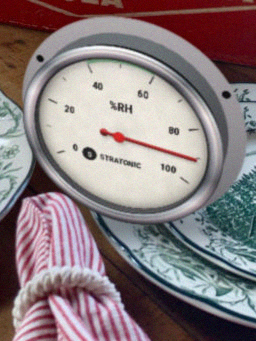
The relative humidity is value=90 unit=%
